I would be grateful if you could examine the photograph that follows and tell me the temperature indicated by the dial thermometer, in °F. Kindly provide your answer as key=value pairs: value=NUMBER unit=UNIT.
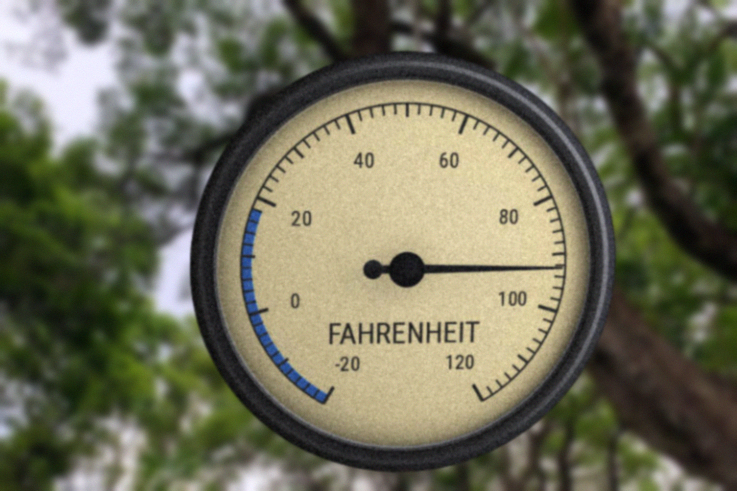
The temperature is value=92 unit=°F
